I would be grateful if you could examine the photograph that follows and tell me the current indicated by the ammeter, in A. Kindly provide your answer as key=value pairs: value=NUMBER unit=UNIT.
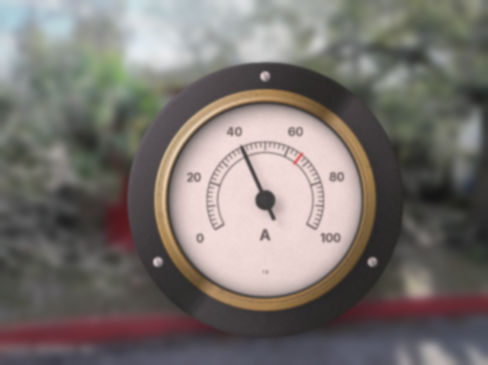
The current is value=40 unit=A
